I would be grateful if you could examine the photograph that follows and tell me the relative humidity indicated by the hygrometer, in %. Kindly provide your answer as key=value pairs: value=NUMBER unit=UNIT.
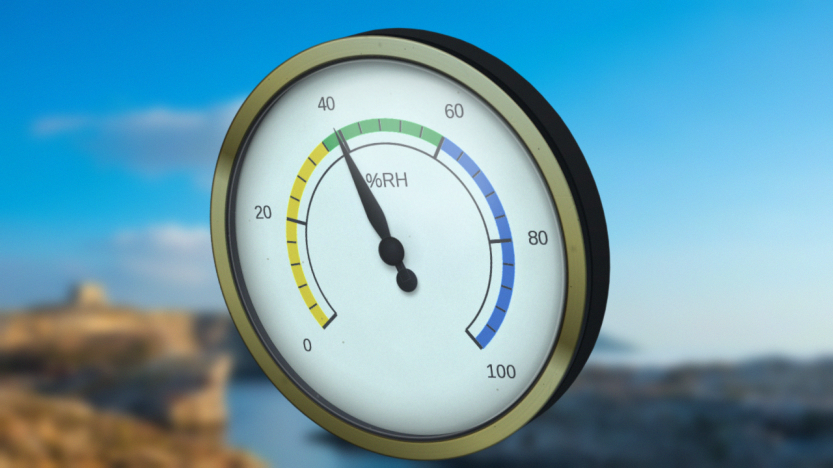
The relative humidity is value=40 unit=%
